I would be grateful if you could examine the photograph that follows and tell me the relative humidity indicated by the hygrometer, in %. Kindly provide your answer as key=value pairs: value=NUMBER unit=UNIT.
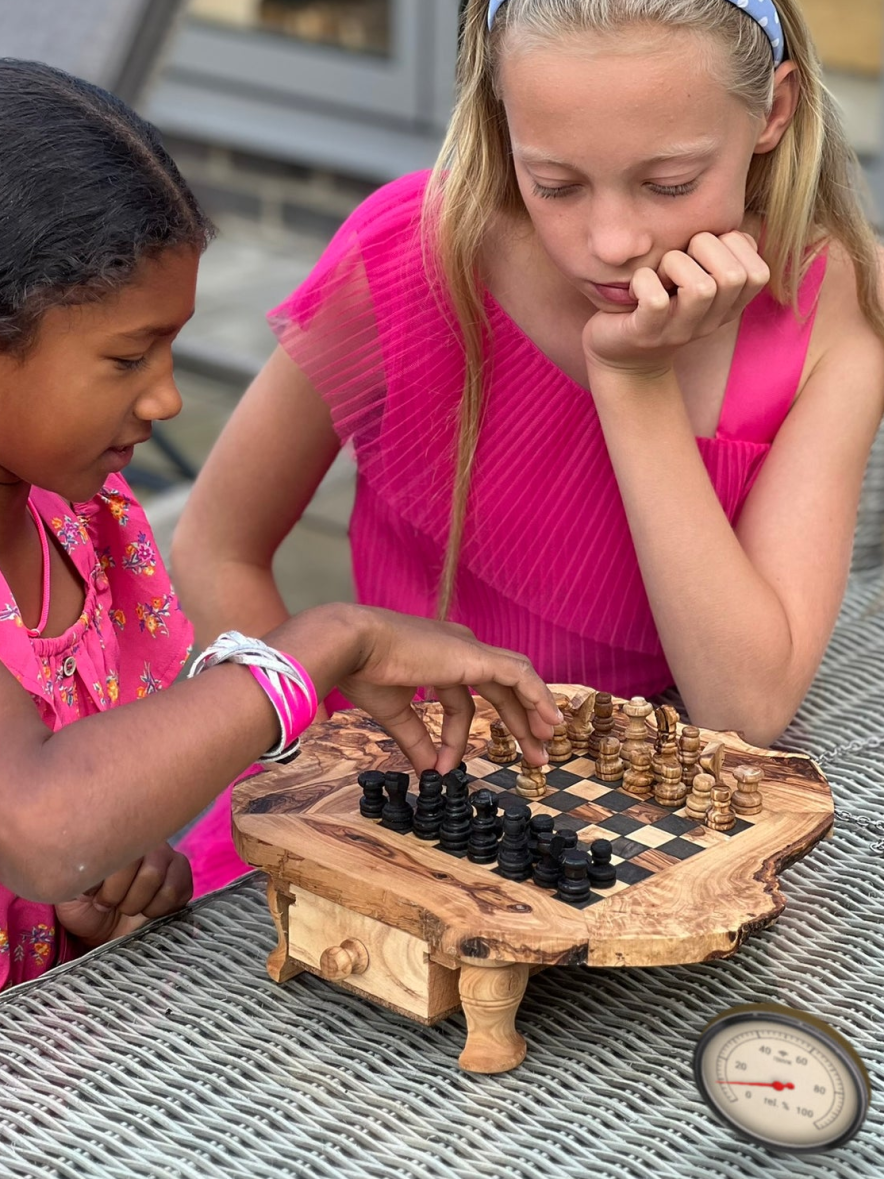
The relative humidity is value=10 unit=%
